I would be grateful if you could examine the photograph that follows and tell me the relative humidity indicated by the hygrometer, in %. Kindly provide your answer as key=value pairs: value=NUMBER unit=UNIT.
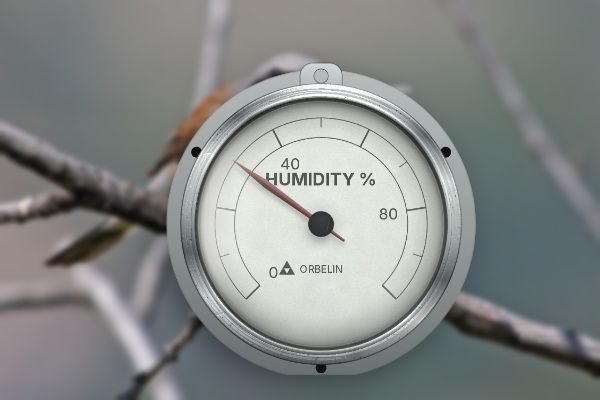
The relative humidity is value=30 unit=%
